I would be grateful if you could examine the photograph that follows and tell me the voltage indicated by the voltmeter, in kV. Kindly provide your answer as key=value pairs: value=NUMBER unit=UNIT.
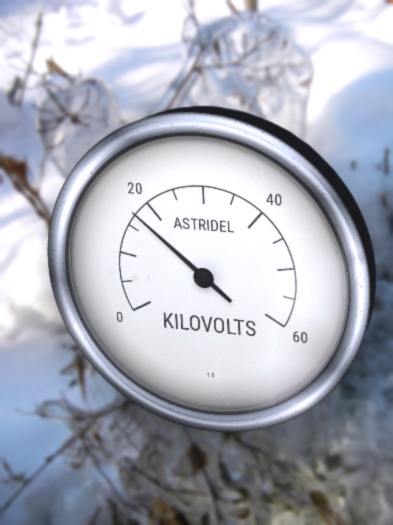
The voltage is value=17.5 unit=kV
